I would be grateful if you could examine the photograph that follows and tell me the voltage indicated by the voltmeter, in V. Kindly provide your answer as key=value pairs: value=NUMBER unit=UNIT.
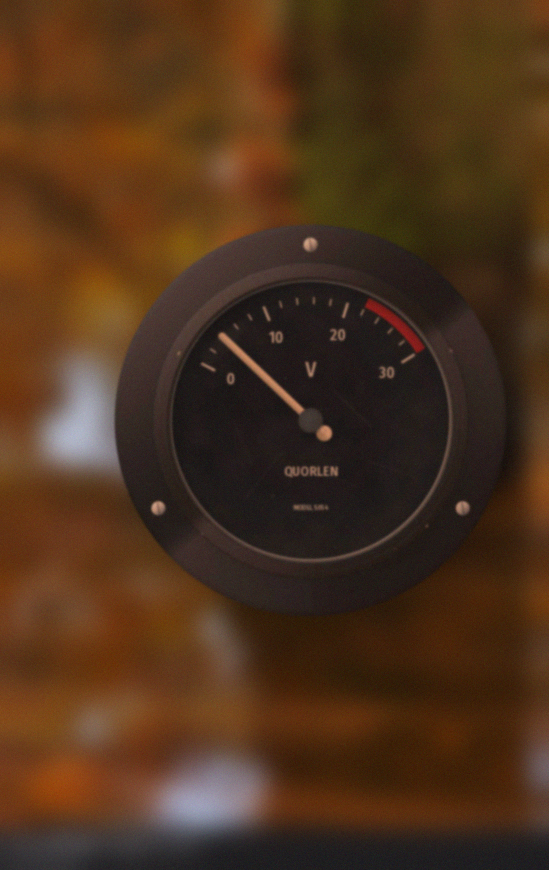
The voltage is value=4 unit=V
